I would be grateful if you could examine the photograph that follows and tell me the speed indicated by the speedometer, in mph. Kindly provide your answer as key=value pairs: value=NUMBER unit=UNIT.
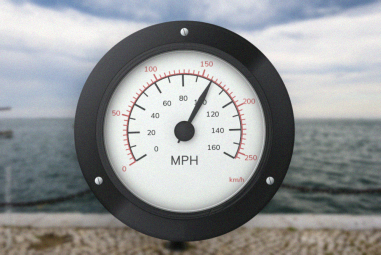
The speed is value=100 unit=mph
